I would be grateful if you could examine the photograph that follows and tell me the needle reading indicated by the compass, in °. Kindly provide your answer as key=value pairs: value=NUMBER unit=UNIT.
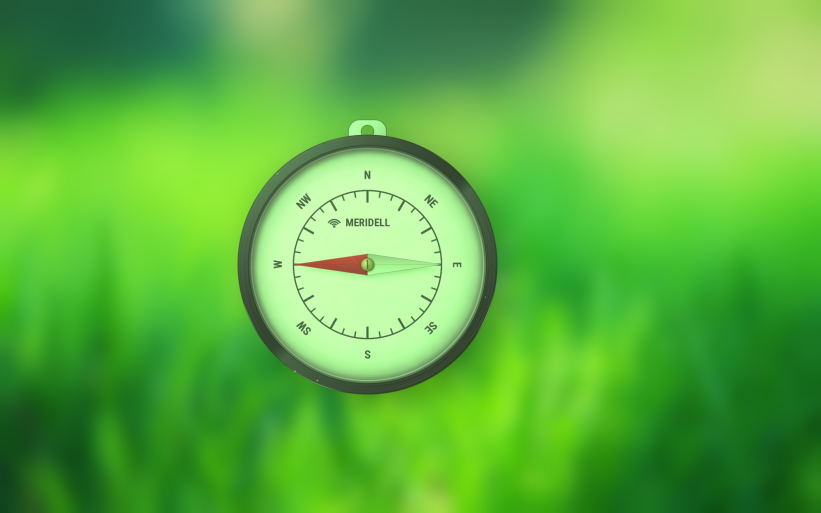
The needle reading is value=270 unit=°
